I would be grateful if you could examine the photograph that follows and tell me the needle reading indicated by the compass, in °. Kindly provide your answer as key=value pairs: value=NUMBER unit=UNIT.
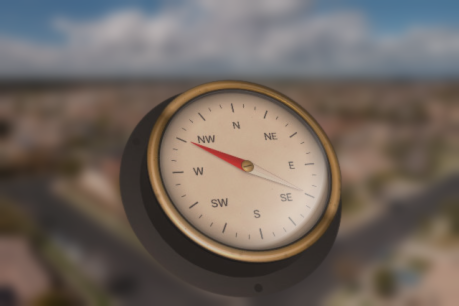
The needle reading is value=300 unit=°
